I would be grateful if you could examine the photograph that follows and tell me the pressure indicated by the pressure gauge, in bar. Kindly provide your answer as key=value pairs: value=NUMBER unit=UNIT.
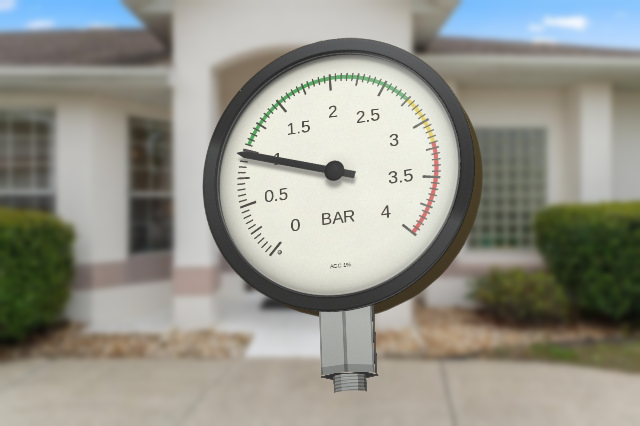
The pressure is value=0.95 unit=bar
